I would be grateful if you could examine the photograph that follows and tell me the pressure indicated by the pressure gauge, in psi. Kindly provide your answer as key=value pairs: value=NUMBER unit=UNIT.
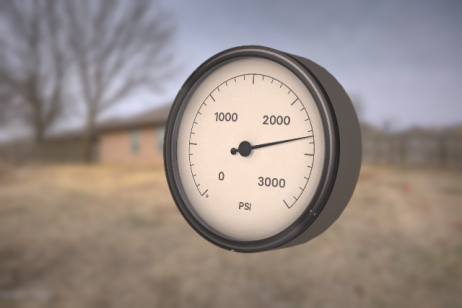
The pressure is value=2350 unit=psi
